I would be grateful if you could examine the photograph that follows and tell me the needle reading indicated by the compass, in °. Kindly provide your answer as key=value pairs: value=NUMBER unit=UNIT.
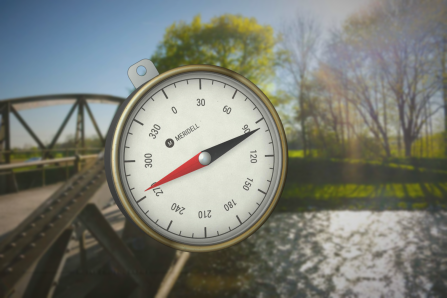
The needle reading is value=275 unit=°
